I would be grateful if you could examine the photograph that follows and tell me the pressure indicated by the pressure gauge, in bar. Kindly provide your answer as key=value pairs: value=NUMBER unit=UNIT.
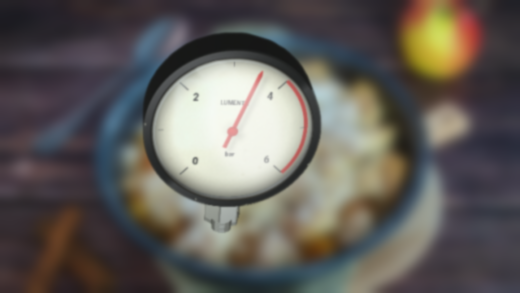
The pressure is value=3.5 unit=bar
